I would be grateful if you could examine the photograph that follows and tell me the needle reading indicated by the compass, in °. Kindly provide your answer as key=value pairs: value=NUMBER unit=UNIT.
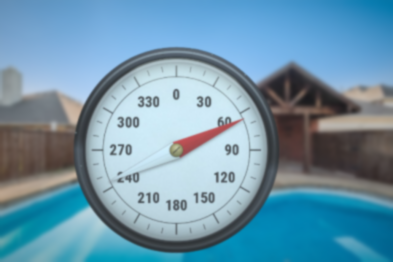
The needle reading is value=65 unit=°
